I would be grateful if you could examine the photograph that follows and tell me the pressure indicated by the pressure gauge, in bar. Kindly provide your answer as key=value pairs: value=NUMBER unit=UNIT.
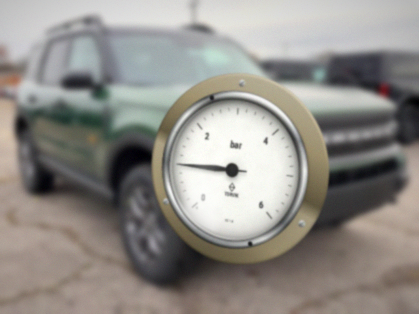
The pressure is value=1 unit=bar
